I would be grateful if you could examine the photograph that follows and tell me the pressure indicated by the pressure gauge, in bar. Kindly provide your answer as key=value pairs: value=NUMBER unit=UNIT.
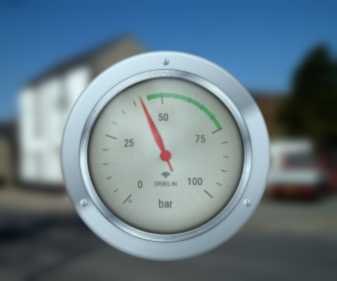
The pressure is value=42.5 unit=bar
